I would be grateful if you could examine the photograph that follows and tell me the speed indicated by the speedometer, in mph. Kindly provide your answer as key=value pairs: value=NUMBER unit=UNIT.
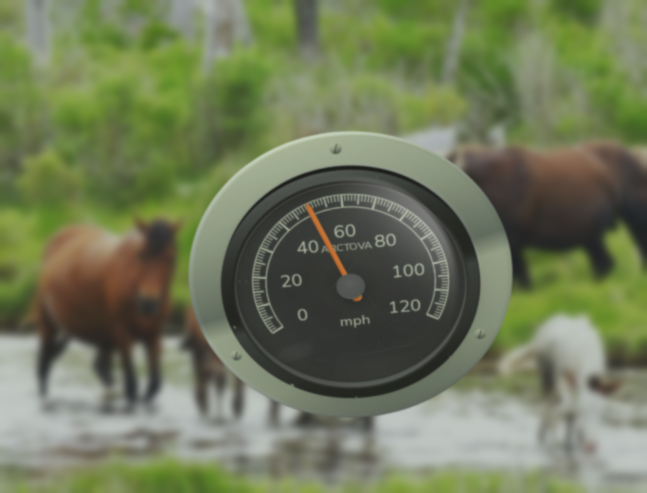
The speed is value=50 unit=mph
